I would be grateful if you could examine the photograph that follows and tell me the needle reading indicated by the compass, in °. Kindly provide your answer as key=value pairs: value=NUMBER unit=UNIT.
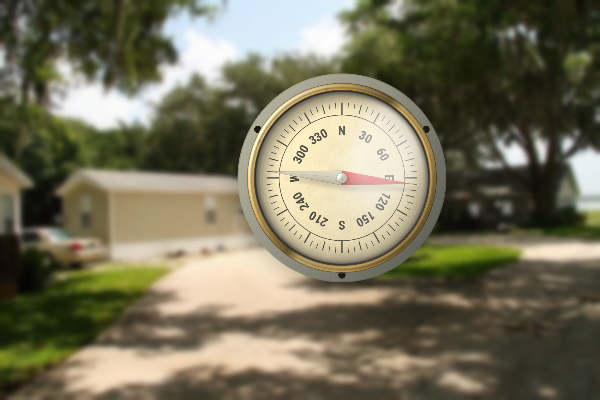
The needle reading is value=95 unit=°
